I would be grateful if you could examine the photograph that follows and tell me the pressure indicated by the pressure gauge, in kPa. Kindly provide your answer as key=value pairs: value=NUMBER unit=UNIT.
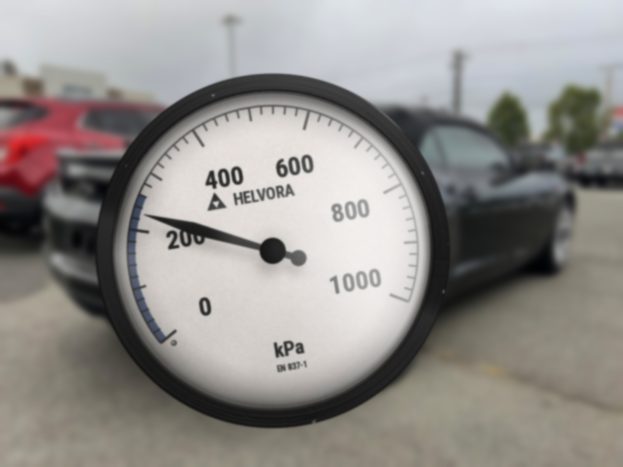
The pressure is value=230 unit=kPa
